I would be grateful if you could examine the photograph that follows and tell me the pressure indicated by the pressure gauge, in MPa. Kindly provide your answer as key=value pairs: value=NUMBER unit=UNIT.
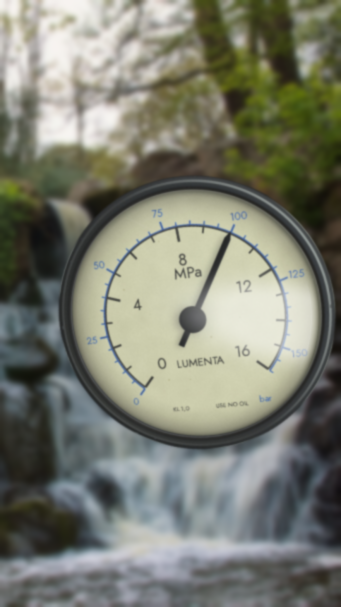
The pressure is value=10 unit=MPa
